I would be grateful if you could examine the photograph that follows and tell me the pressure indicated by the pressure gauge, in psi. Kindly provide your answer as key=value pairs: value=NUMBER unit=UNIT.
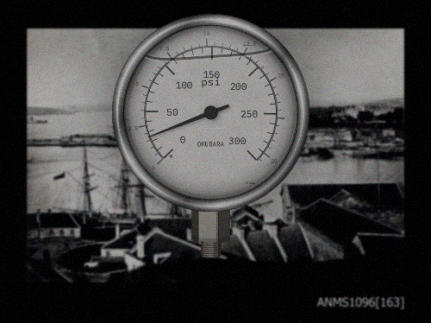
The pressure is value=25 unit=psi
